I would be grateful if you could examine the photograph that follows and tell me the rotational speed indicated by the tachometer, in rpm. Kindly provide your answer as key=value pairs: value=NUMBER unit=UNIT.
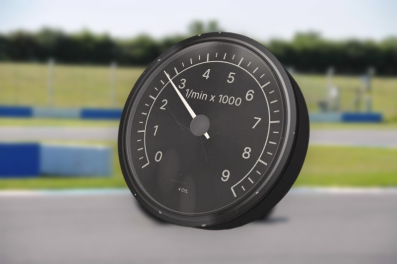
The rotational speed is value=2750 unit=rpm
